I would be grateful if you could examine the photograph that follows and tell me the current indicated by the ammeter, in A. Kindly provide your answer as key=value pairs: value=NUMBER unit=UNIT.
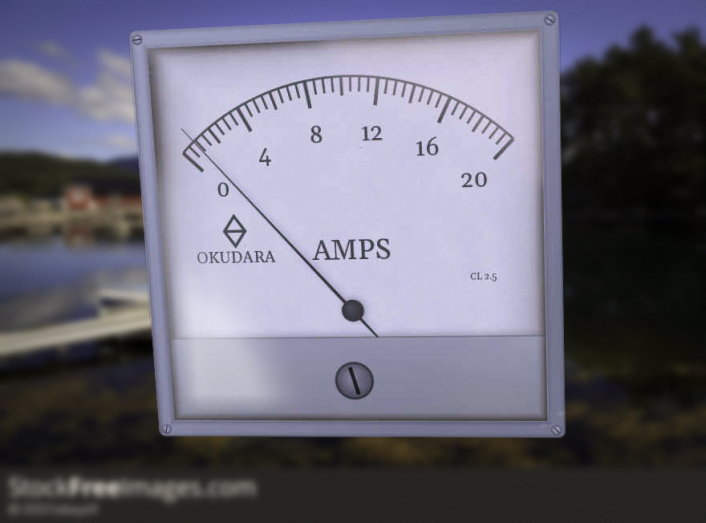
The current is value=1 unit=A
